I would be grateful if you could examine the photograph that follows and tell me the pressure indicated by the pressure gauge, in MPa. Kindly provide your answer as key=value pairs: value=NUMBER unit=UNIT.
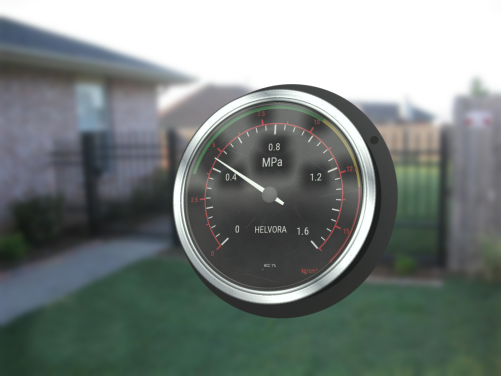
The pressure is value=0.45 unit=MPa
